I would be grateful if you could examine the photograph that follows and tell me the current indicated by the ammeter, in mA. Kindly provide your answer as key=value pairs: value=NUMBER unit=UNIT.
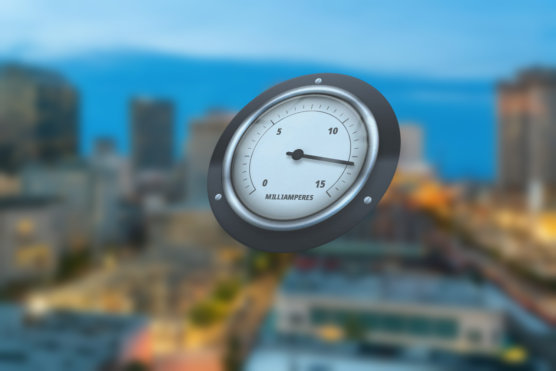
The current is value=13 unit=mA
